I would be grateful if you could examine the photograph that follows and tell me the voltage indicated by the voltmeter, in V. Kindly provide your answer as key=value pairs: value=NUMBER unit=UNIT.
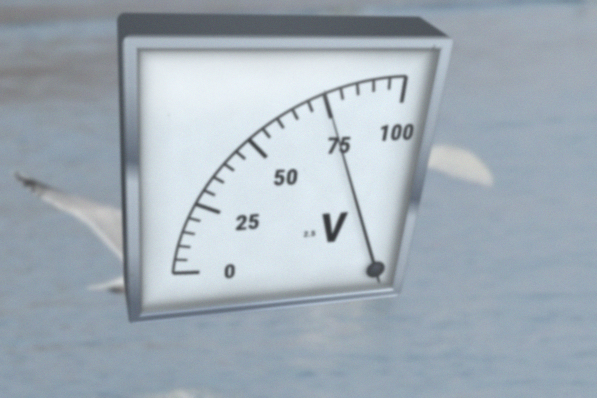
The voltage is value=75 unit=V
